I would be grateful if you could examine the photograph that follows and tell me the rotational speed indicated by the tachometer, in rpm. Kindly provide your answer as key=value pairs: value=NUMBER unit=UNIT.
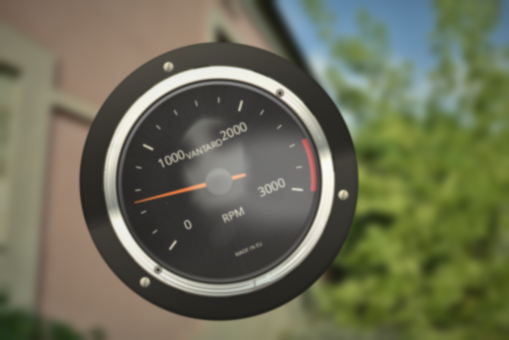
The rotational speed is value=500 unit=rpm
